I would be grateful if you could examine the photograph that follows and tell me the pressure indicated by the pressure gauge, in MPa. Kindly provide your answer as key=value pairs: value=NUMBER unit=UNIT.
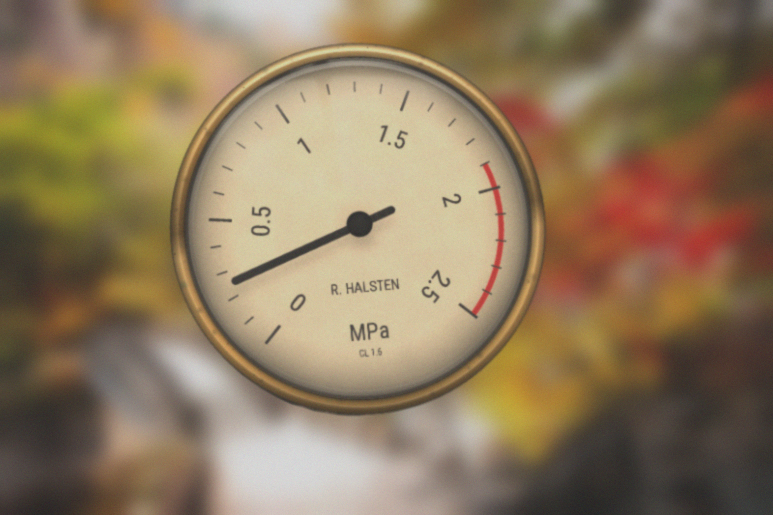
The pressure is value=0.25 unit=MPa
